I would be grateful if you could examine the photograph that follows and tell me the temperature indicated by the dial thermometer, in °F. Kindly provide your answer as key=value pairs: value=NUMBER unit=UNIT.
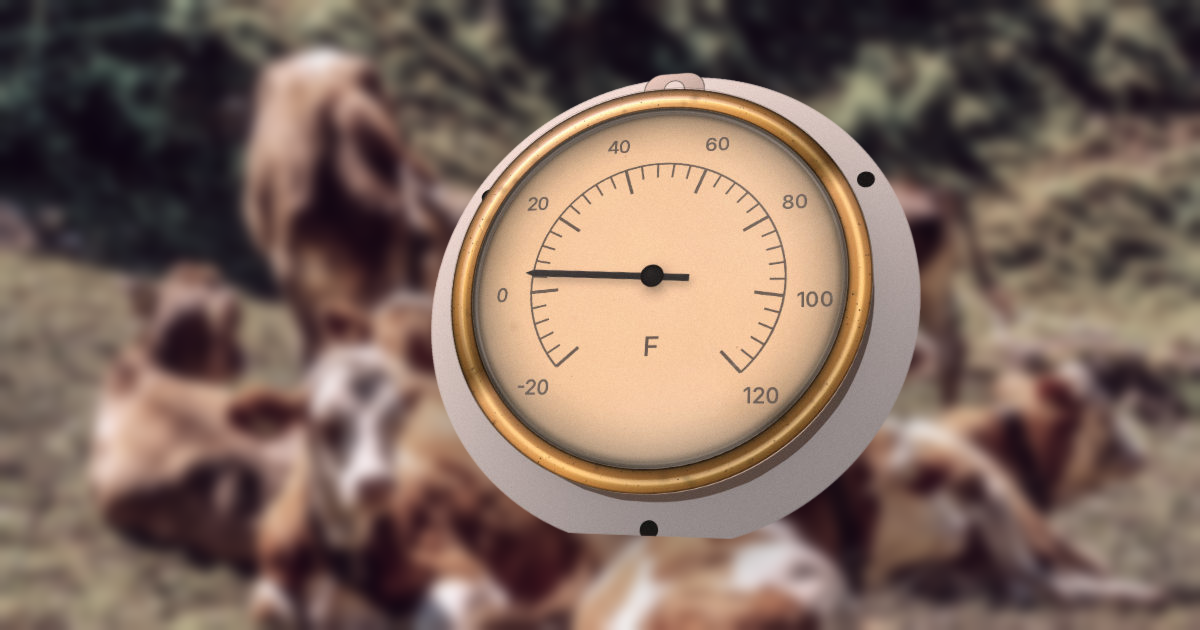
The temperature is value=4 unit=°F
